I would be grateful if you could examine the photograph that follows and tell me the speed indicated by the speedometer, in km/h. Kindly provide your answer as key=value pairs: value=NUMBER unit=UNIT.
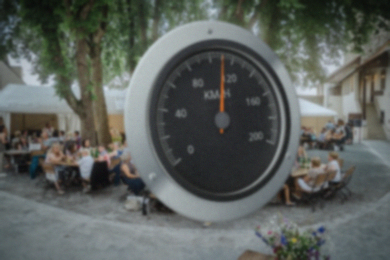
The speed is value=110 unit=km/h
